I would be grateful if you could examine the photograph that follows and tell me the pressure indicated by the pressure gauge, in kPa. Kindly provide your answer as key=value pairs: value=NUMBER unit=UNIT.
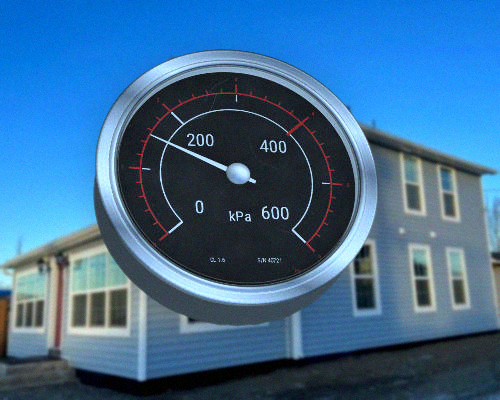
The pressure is value=150 unit=kPa
